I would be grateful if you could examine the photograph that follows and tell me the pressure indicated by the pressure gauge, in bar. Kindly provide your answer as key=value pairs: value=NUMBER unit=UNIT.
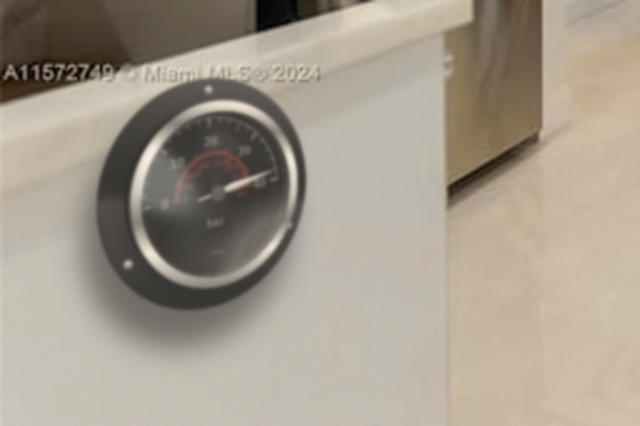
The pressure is value=38 unit=bar
